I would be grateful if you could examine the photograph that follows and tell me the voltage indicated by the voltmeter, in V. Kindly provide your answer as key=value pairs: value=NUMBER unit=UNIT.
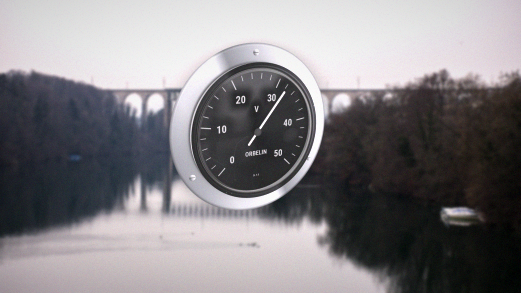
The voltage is value=32 unit=V
